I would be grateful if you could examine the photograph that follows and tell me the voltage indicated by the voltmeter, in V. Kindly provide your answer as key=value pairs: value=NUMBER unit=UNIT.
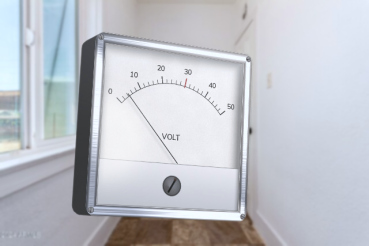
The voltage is value=4 unit=V
